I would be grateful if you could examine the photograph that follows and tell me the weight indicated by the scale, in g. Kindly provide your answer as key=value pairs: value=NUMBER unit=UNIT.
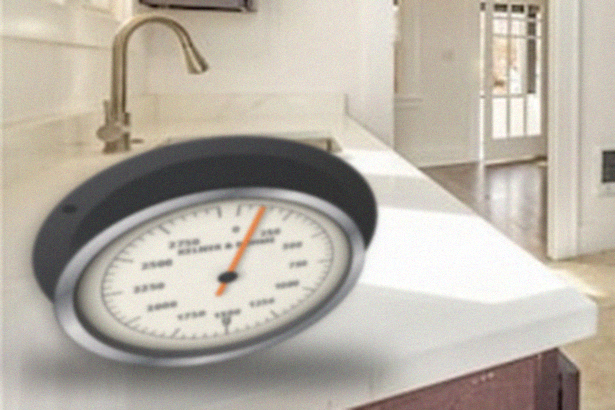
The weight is value=100 unit=g
